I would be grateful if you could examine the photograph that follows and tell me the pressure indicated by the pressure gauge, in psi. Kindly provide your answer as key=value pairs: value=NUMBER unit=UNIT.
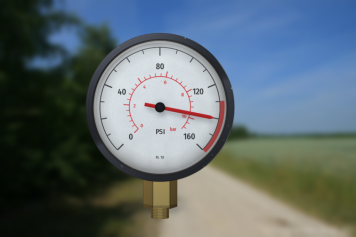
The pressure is value=140 unit=psi
